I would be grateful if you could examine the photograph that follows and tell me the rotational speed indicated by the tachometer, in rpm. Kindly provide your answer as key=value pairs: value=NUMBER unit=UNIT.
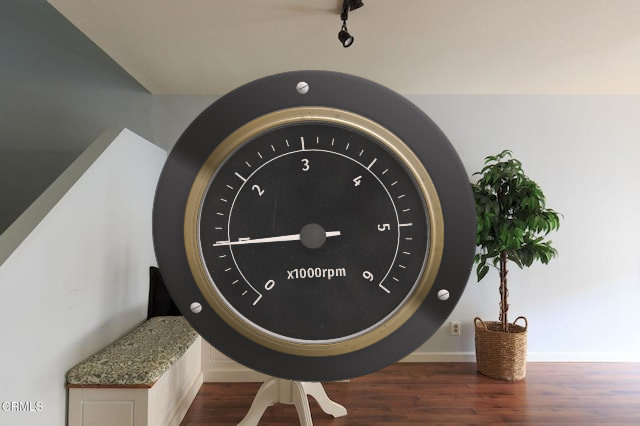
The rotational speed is value=1000 unit=rpm
